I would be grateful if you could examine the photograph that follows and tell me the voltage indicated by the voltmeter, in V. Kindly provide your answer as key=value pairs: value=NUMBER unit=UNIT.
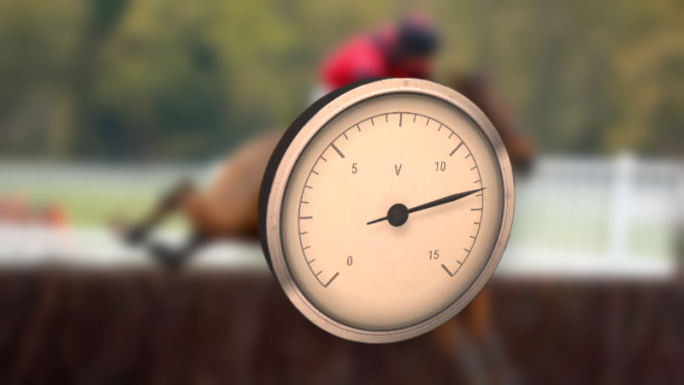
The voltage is value=11.75 unit=V
